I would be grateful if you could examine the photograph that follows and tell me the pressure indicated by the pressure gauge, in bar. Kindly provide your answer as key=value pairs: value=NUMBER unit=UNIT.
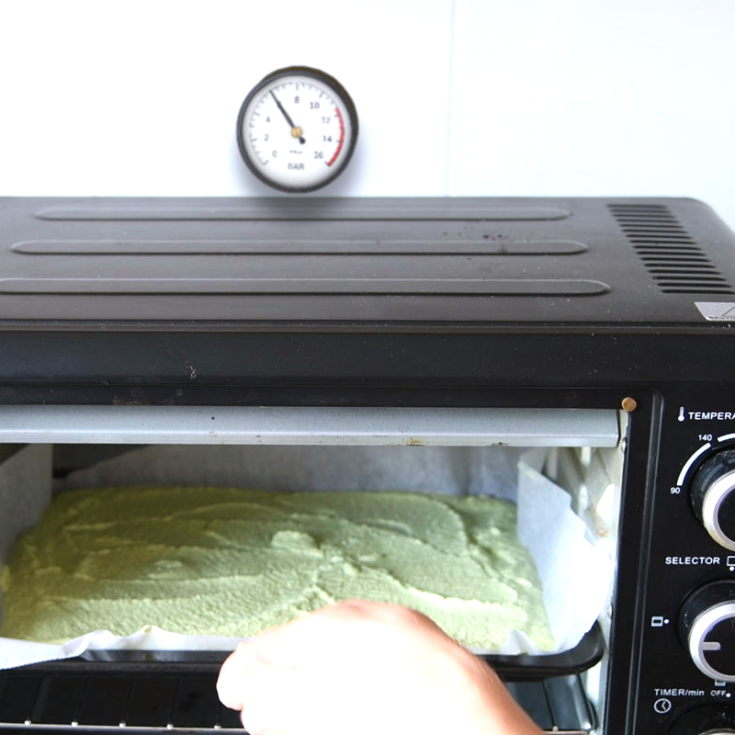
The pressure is value=6 unit=bar
